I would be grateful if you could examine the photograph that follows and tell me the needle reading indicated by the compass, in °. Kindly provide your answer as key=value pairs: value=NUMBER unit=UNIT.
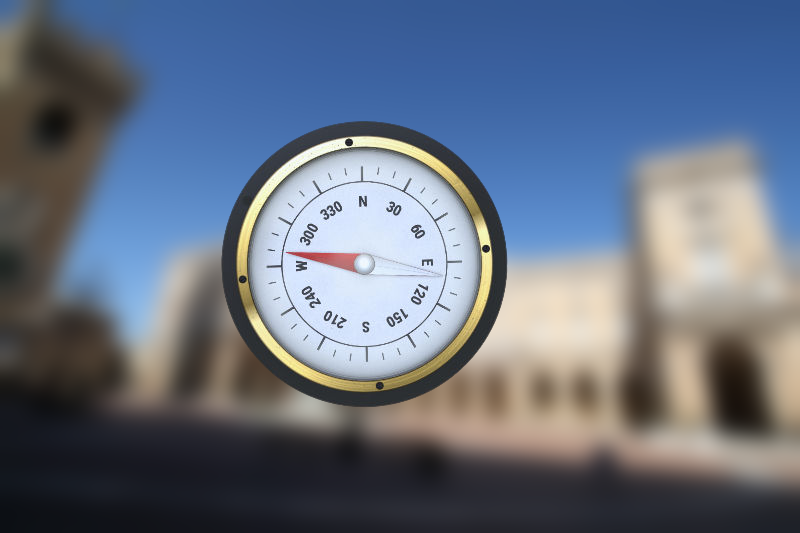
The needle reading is value=280 unit=°
